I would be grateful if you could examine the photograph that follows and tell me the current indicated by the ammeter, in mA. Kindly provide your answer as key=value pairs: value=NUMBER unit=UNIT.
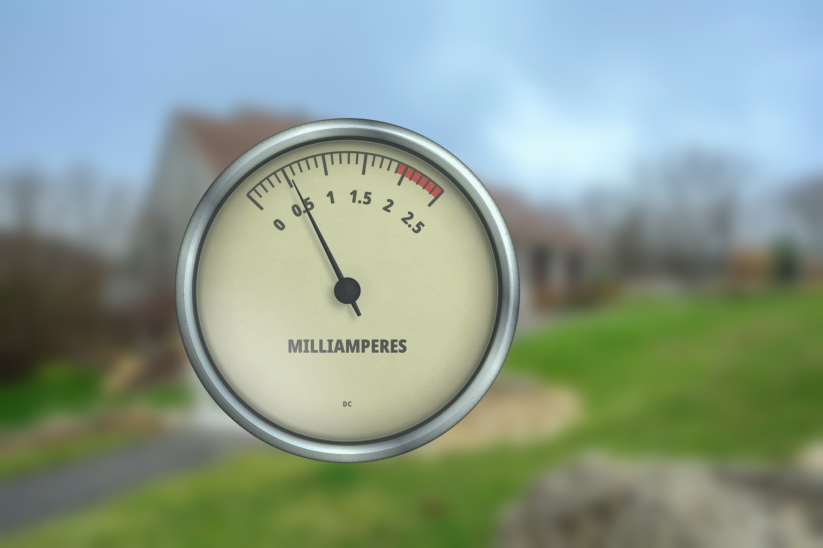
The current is value=0.55 unit=mA
